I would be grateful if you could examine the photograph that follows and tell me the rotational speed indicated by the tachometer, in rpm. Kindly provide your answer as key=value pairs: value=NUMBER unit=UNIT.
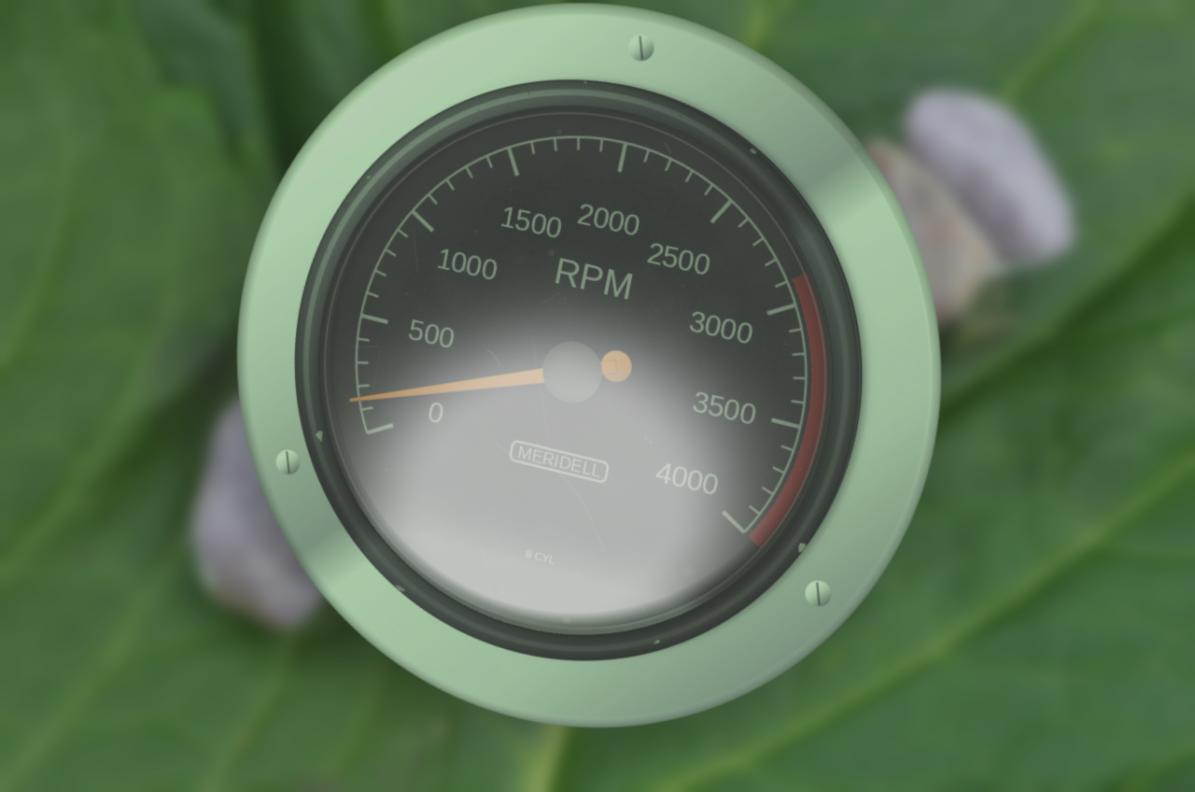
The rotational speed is value=150 unit=rpm
